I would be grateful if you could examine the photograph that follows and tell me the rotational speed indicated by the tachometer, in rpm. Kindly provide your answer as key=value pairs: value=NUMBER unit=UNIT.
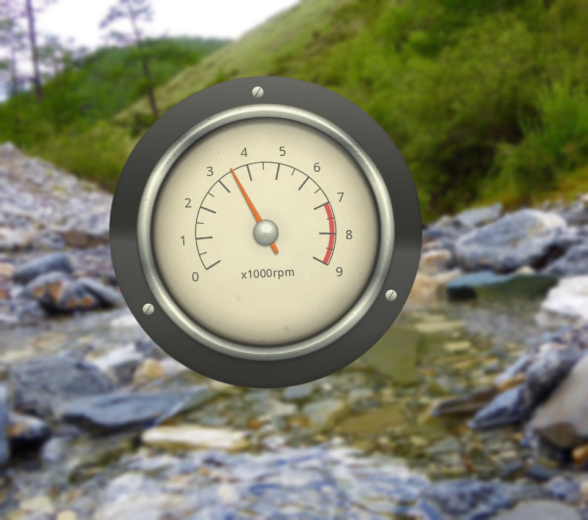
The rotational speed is value=3500 unit=rpm
